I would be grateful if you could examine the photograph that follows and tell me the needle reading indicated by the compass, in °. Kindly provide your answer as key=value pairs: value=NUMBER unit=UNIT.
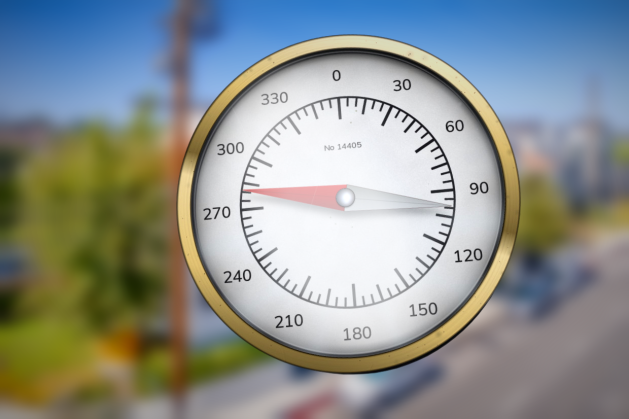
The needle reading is value=280 unit=°
